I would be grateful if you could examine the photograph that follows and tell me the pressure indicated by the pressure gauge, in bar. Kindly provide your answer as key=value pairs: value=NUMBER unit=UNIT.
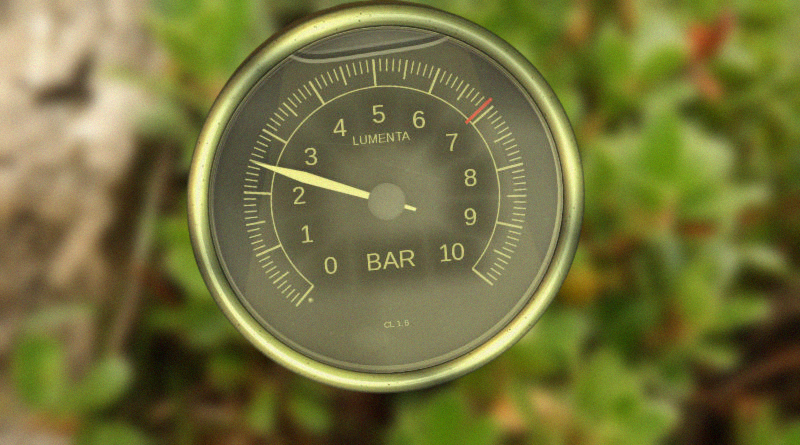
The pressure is value=2.5 unit=bar
